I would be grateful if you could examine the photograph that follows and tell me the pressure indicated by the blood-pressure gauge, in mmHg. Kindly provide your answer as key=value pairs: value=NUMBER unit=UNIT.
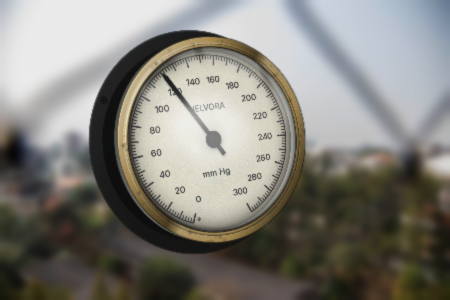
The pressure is value=120 unit=mmHg
